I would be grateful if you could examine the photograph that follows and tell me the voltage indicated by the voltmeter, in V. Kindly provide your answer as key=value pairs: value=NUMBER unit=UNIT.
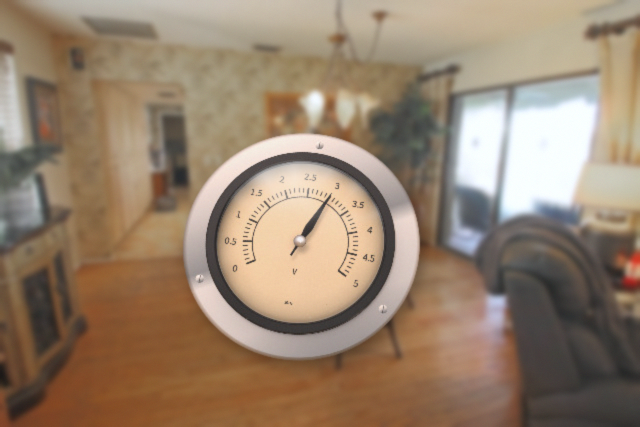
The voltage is value=3 unit=V
